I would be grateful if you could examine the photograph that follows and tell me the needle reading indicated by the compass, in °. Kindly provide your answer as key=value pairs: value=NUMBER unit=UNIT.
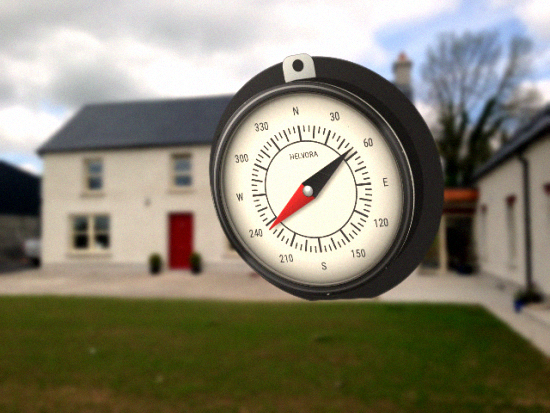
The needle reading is value=235 unit=°
